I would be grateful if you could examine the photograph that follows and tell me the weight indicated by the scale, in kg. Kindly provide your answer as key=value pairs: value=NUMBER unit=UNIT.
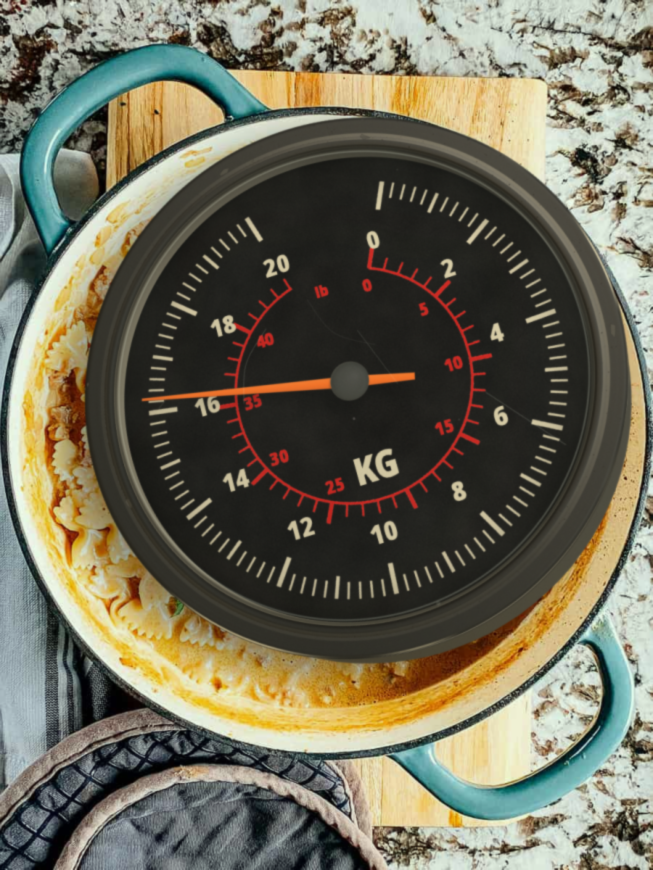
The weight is value=16.2 unit=kg
